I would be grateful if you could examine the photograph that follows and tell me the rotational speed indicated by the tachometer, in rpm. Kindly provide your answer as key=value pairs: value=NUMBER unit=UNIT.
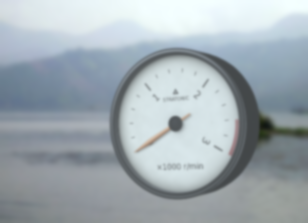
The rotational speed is value=0 unit=rpm
